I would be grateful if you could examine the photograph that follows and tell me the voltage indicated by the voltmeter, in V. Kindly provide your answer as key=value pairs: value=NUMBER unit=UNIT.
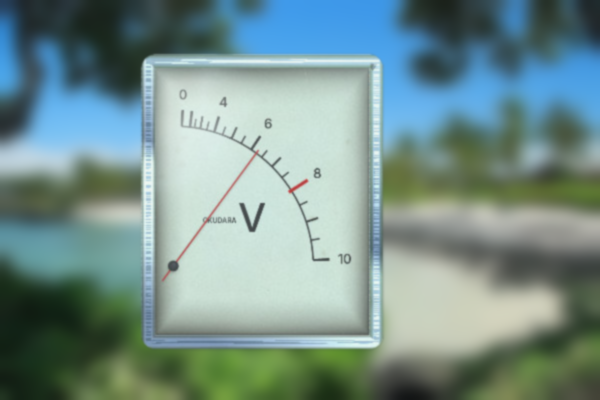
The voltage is value=6.25 unit=V
